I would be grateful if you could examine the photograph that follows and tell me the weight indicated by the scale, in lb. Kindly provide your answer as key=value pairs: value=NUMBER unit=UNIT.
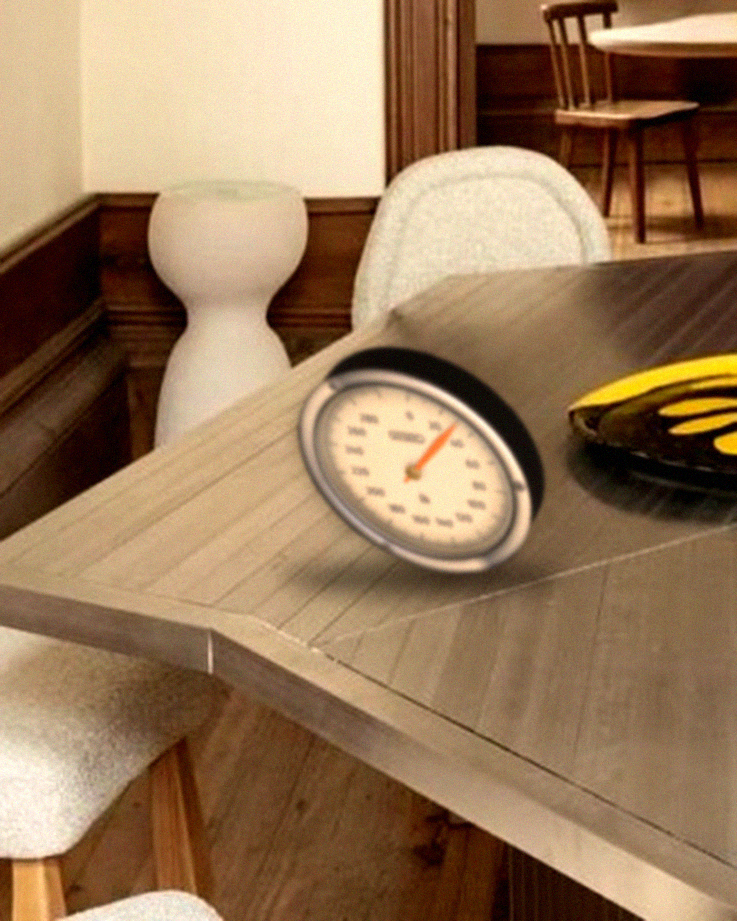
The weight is value=30 unit=lb
